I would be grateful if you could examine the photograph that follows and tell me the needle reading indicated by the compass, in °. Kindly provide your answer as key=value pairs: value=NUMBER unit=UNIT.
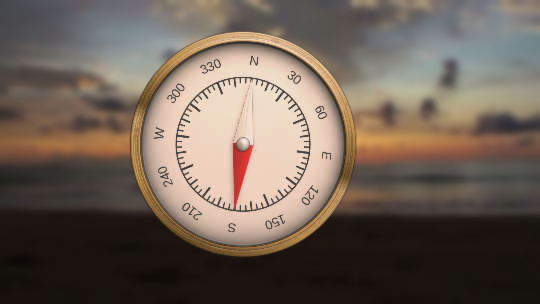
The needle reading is value=180 unit=°
